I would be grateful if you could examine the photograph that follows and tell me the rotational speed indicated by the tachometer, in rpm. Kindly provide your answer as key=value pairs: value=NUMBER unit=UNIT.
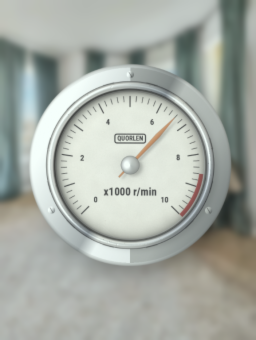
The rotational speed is value=6600 unit=rpm
